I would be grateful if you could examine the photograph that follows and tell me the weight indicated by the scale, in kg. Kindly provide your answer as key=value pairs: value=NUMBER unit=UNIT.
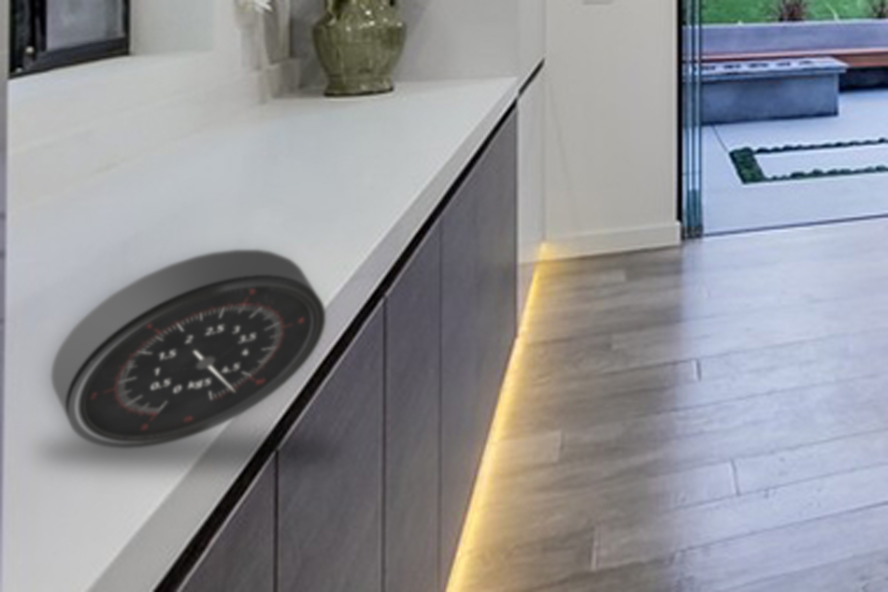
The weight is value=4.75 unit=kg
